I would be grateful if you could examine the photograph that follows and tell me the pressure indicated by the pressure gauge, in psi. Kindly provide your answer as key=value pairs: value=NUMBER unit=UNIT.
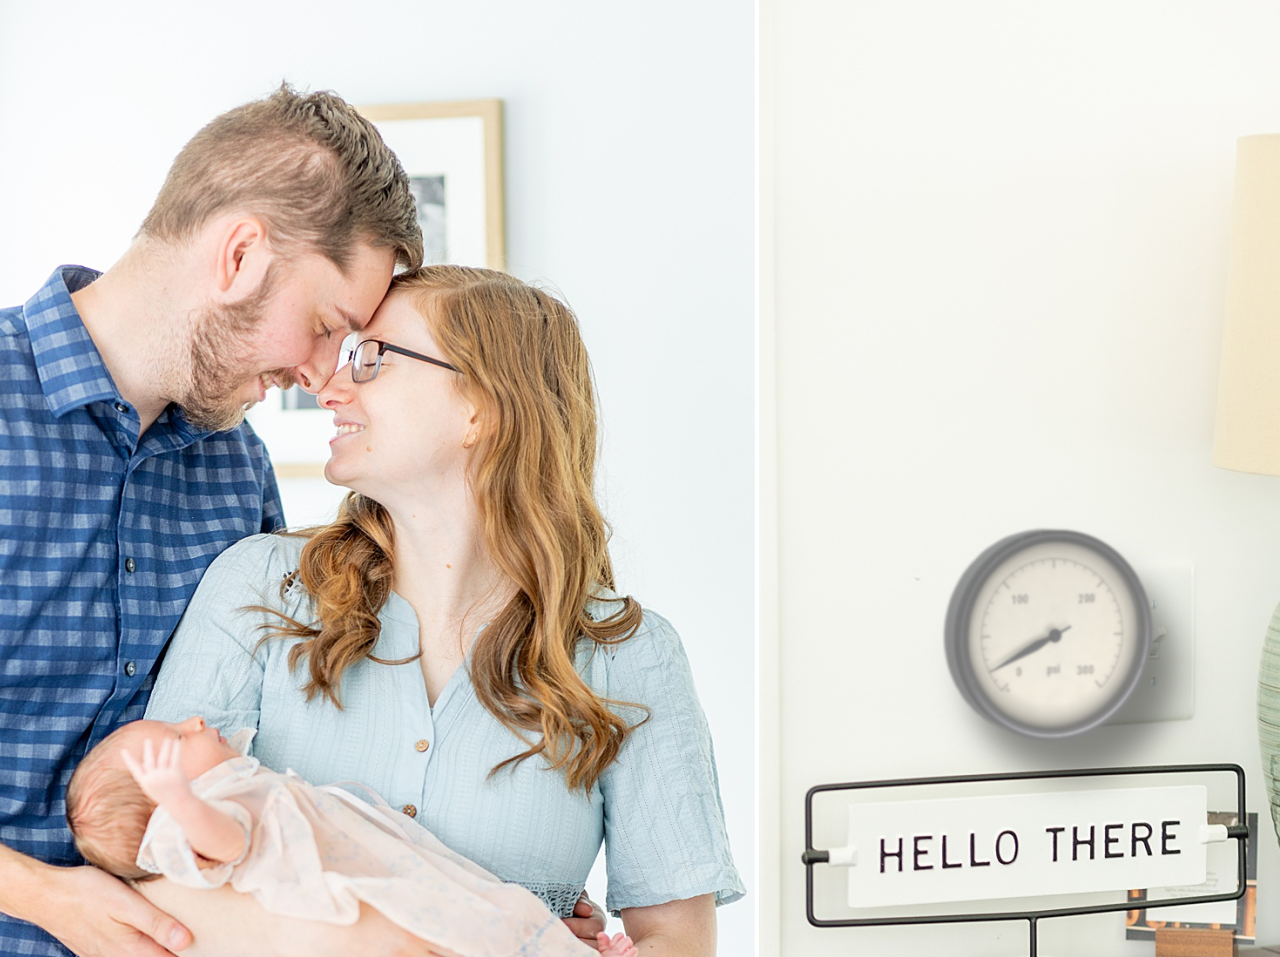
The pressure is value=20 unit=psi
